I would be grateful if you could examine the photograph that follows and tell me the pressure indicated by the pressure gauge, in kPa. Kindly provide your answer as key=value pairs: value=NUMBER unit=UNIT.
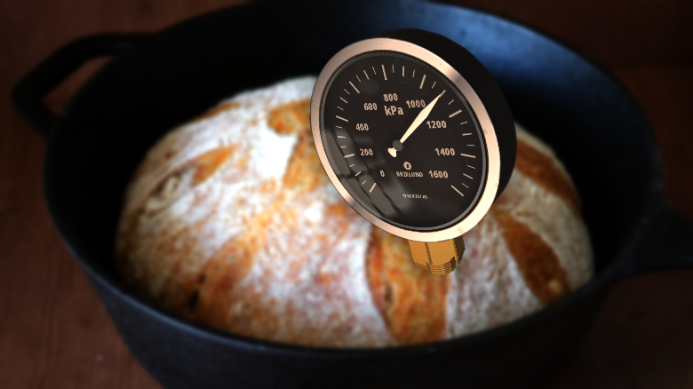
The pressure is value=1100 unit=kPa
